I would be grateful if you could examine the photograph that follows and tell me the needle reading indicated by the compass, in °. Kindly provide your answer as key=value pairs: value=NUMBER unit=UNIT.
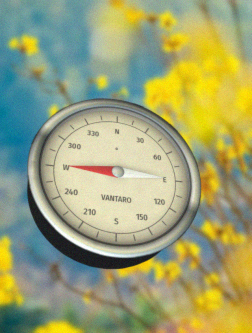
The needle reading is value=270 unit=°
